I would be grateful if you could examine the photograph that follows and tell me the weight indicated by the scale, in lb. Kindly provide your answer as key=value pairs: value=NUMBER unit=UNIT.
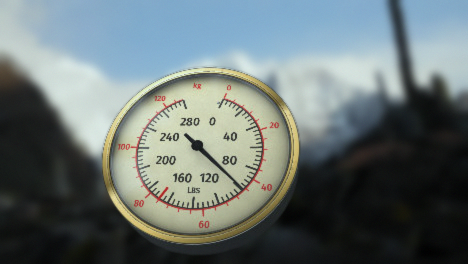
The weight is value=100 unit=lb
